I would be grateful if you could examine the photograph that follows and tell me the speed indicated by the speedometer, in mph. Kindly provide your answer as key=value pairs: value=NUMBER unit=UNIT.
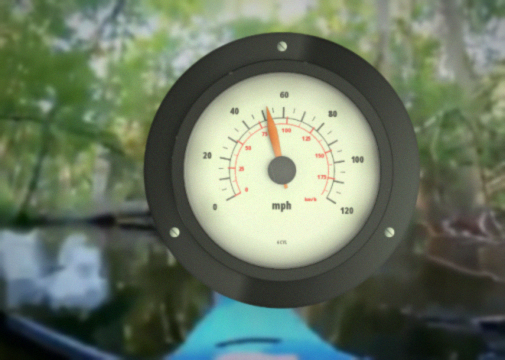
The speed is value=52.5 unit=mph
